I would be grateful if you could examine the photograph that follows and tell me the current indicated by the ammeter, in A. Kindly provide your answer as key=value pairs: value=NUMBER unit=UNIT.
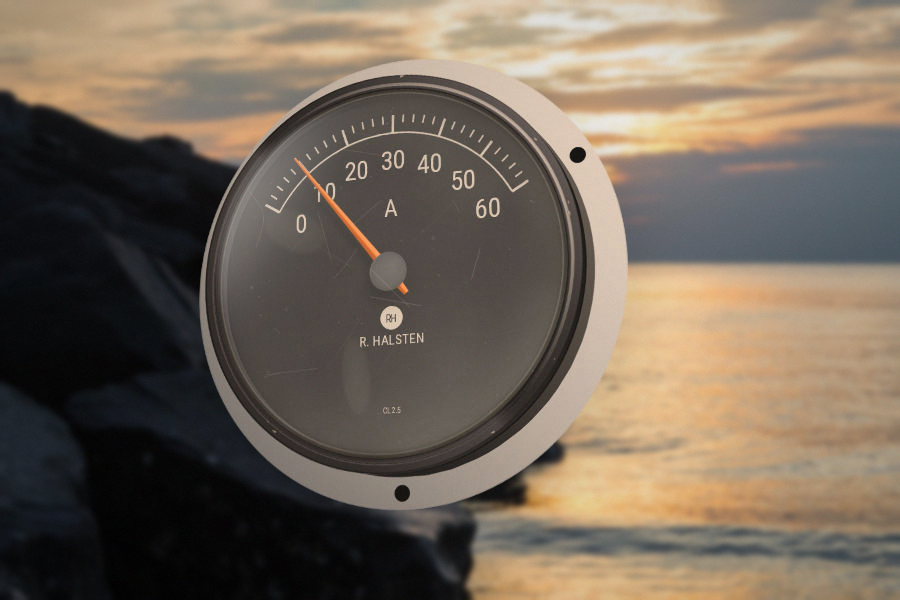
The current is value=10 unit=A
